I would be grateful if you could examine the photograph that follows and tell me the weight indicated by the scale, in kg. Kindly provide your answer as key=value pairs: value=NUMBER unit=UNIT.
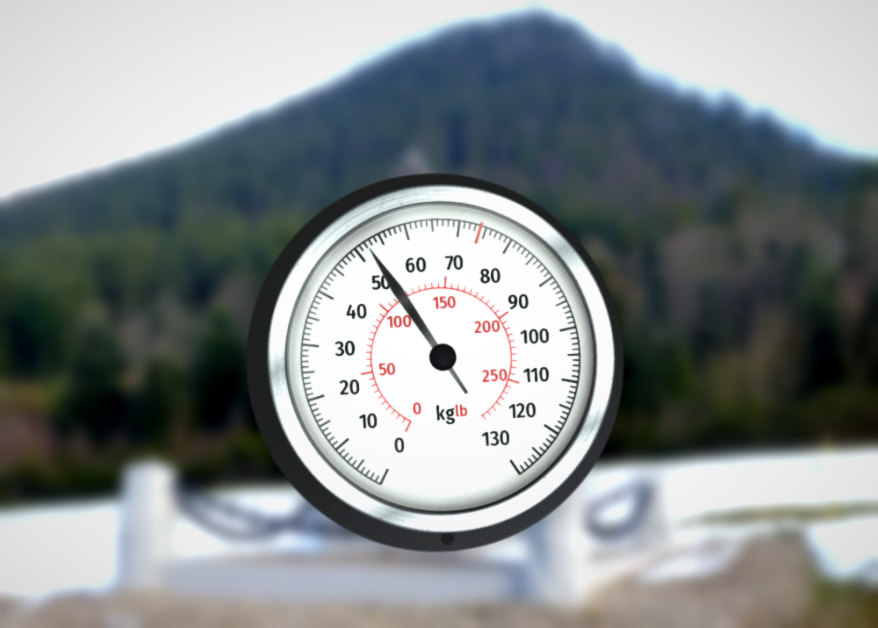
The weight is value=52 unit=kg
